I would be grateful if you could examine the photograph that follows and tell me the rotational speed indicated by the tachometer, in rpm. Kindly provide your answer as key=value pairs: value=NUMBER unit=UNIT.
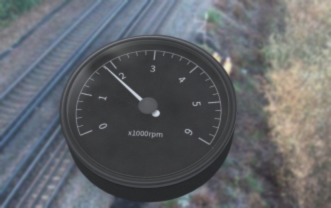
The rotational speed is value=1800 unit=rpm
